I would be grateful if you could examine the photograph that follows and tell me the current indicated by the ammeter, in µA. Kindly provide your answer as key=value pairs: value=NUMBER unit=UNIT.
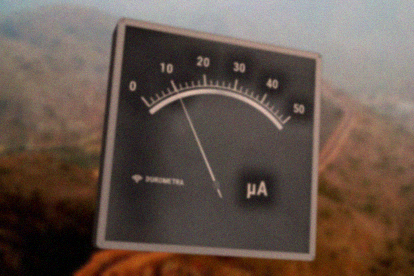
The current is value=10 unit=µA
